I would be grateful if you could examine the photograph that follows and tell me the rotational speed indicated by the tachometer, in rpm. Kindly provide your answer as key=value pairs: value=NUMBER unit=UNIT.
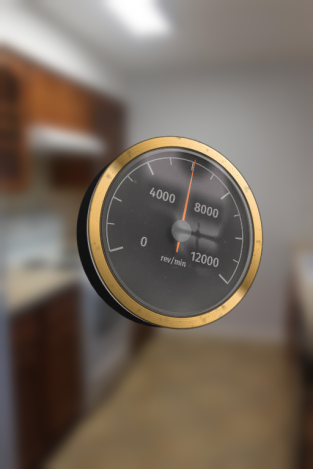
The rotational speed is value=6000 unit=rpm
